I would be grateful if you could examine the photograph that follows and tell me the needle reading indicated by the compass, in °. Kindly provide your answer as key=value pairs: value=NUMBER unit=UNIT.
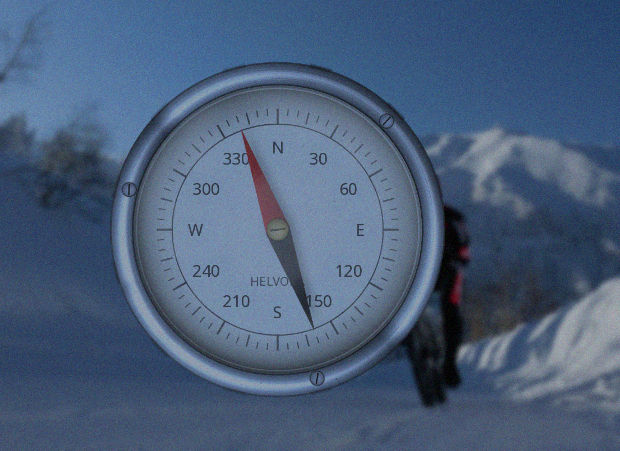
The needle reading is value=340 unit=°
